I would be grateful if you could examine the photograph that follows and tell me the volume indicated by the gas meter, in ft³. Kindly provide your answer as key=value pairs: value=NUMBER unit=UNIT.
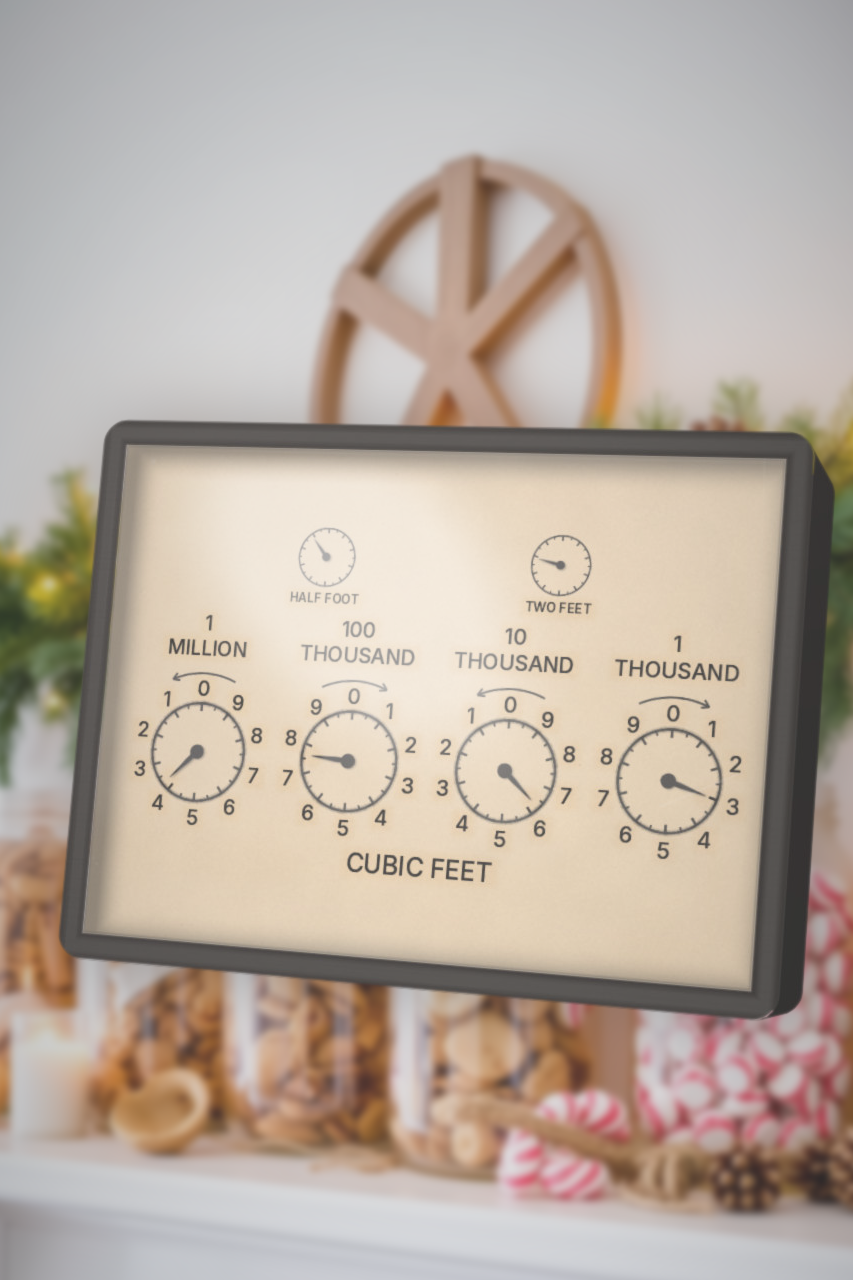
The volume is value=376300 unit=ft³
